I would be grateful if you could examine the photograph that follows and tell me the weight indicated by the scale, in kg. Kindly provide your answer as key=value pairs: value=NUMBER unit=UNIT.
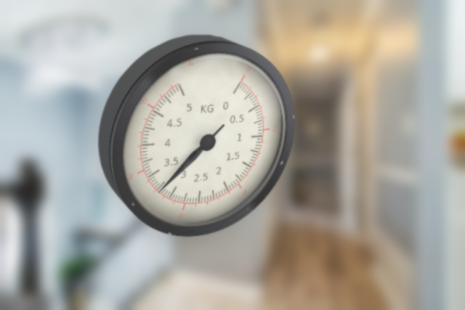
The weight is value=3.25 unit=kg
